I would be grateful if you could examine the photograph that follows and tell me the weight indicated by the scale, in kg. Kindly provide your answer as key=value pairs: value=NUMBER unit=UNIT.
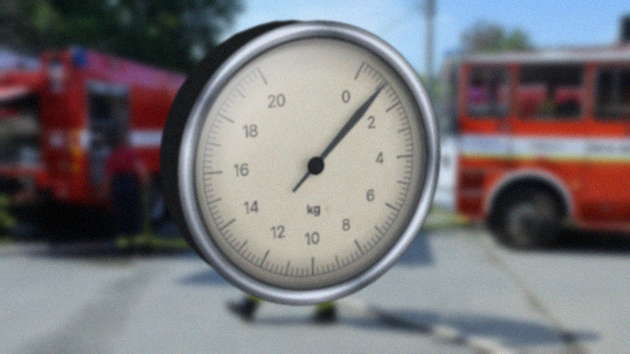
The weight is value=1 unit=kg
